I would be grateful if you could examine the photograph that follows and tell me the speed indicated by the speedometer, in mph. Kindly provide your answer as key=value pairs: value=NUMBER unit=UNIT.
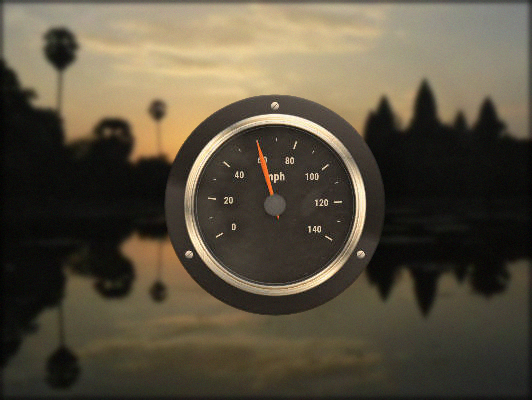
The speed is value=60 unit=mph
